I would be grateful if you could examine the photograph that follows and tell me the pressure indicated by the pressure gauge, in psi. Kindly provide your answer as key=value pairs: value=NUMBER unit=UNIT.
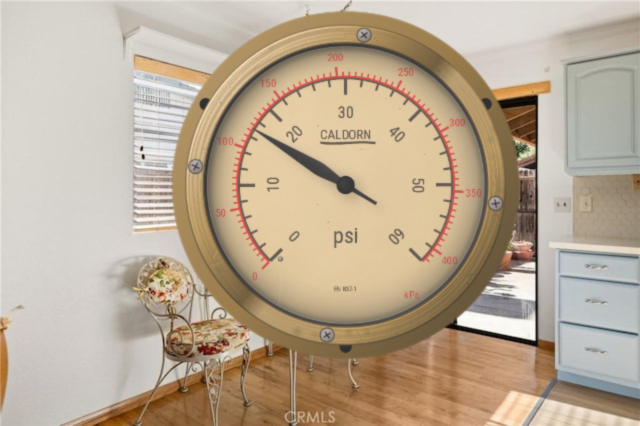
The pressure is value=17 unit=psi
